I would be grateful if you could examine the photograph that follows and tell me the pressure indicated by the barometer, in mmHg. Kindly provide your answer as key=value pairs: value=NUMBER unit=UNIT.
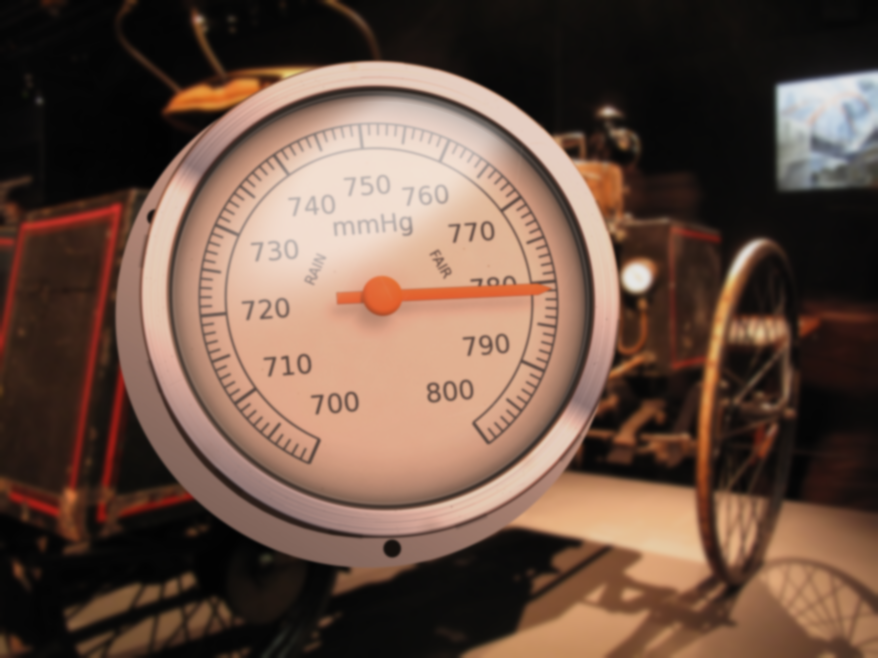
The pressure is value=781 unit=mmHg
